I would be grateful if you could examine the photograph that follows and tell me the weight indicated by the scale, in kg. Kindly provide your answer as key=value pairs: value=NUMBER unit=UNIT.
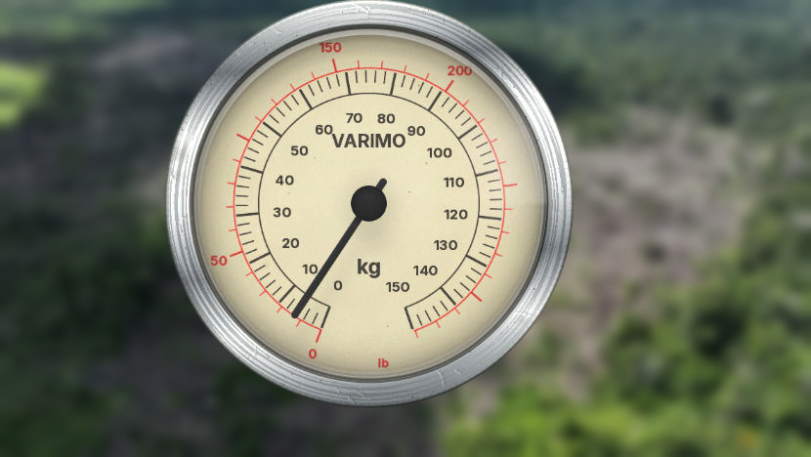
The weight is value=6 unit=kg
